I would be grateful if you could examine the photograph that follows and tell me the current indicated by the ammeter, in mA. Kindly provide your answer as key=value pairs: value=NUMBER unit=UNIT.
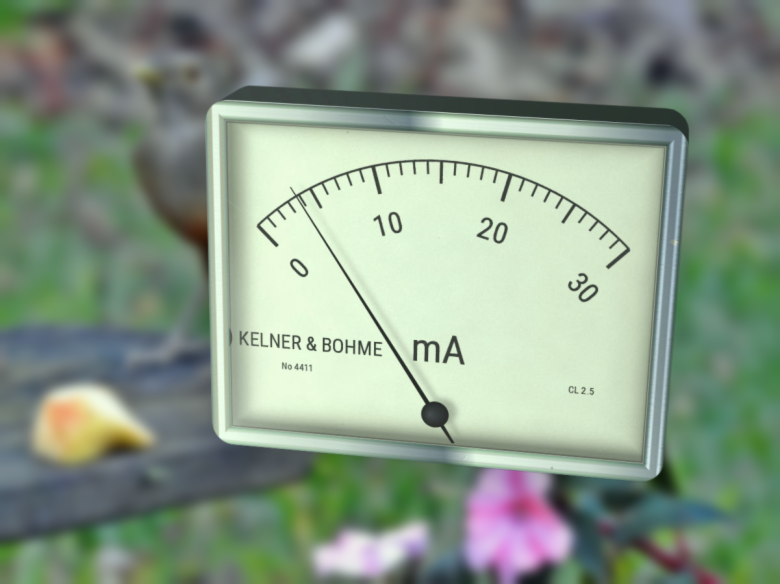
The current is value=4 unit=mA
